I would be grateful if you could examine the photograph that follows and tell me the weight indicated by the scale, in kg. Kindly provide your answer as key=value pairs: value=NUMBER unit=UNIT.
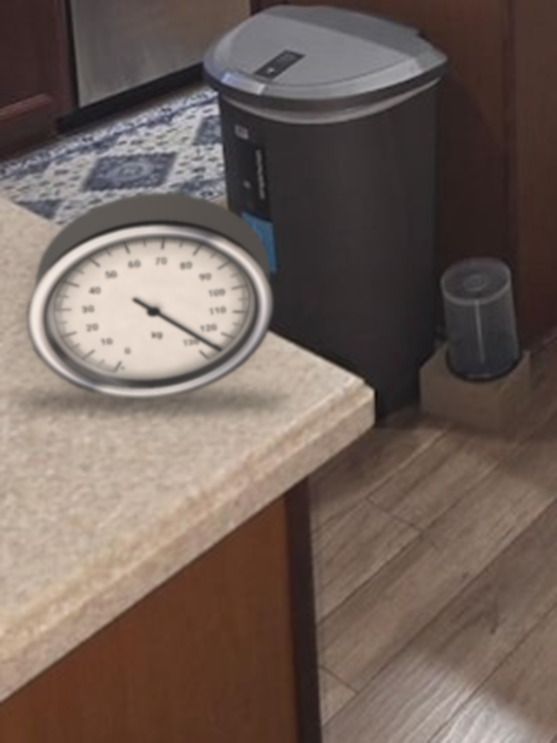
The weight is value=125 unit=kg
